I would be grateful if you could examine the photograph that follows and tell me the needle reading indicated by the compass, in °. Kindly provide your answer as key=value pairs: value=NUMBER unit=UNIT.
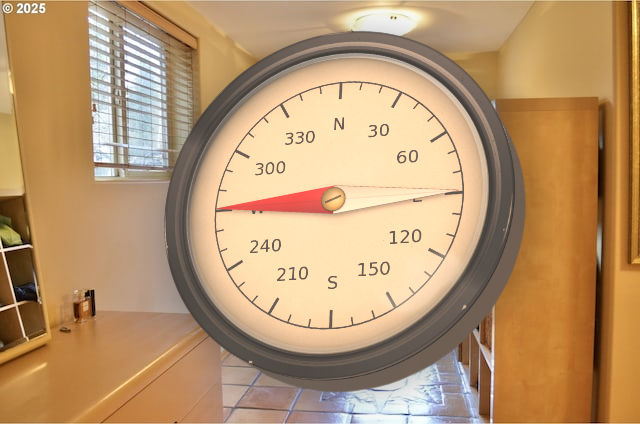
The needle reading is value=270 unit=°
